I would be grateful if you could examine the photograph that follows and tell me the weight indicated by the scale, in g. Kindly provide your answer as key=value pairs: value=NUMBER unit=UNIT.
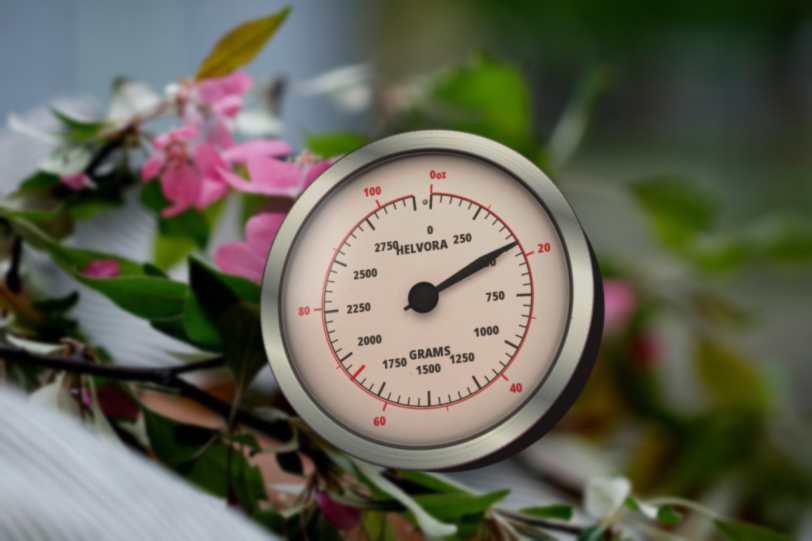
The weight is value=500 unit=g
